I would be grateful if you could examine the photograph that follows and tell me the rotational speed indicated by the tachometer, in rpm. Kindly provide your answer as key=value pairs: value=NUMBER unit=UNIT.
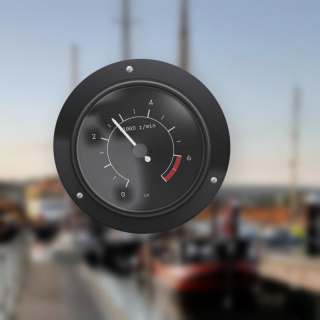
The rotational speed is value=2750 unit=rpm
